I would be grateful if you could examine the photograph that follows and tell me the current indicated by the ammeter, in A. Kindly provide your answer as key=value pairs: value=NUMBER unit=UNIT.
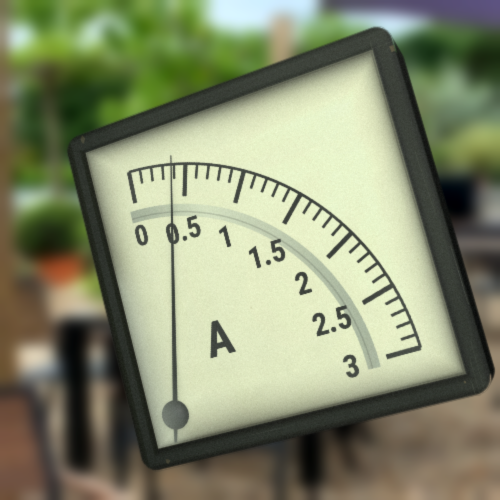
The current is value=0.4 unit=A
